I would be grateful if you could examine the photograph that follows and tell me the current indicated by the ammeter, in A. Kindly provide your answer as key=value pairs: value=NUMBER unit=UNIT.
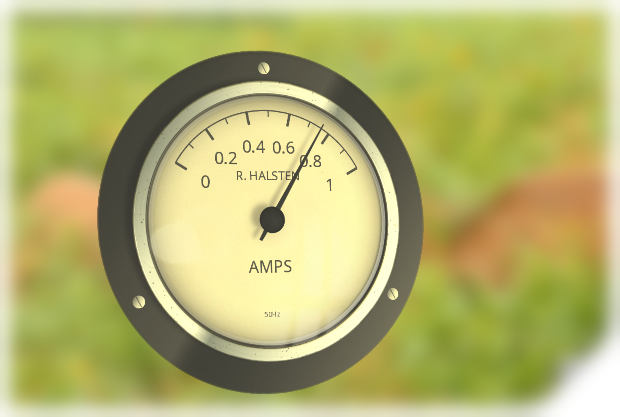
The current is value=0.75 unit=A
